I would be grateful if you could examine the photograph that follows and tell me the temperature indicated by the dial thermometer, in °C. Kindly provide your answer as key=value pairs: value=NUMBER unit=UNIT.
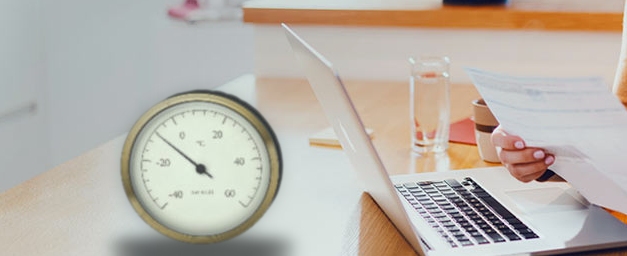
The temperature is value=-8 unit=°C
